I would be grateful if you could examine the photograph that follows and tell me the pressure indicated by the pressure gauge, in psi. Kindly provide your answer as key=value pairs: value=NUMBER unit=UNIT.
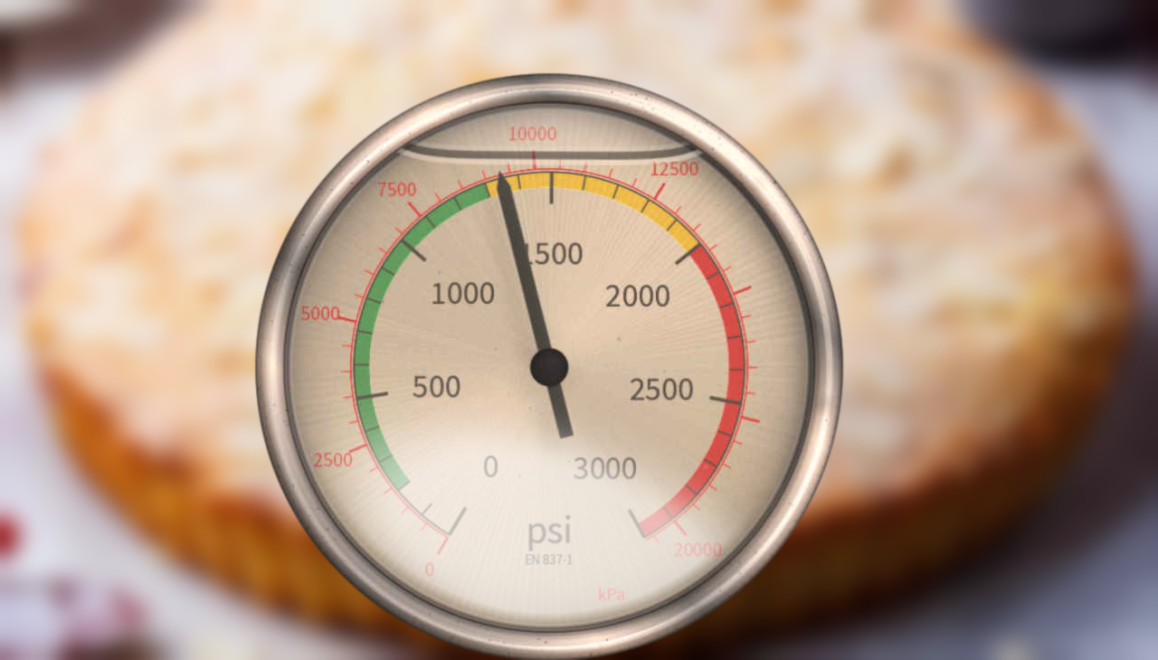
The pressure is value=1350 unit=psi
